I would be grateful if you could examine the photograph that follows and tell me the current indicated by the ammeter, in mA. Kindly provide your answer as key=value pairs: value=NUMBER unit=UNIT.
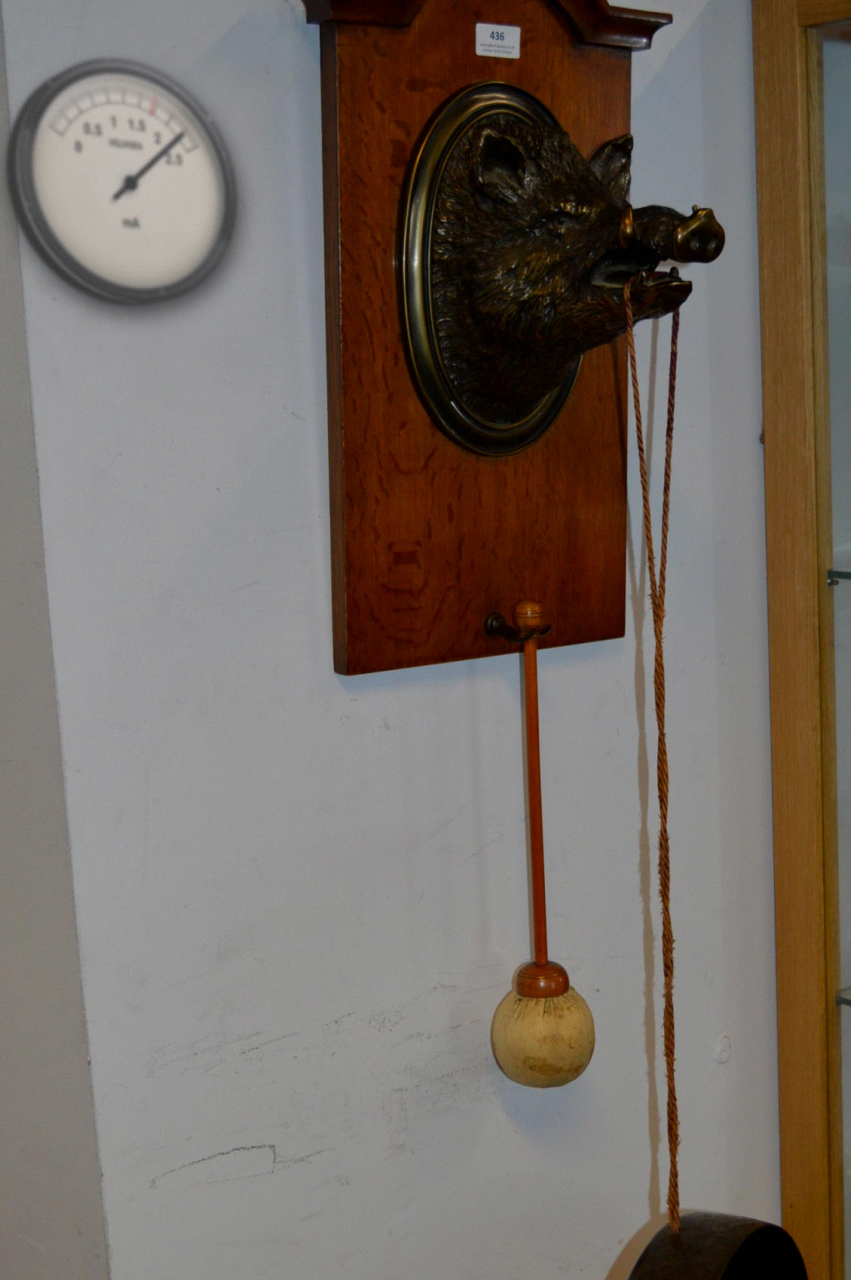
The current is value=2.25 unit=mA
